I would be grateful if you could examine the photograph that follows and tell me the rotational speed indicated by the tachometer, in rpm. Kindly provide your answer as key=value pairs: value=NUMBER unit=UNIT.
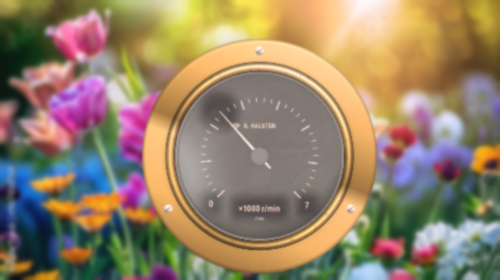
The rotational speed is value=2400 unit=rpm
